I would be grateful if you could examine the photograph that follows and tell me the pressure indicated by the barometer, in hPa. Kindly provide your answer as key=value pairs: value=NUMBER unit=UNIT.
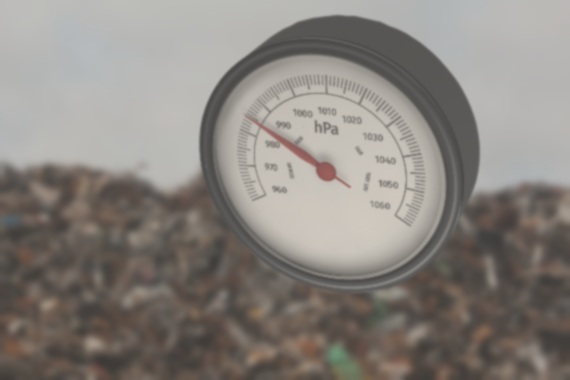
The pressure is value=985 unit=hPa
